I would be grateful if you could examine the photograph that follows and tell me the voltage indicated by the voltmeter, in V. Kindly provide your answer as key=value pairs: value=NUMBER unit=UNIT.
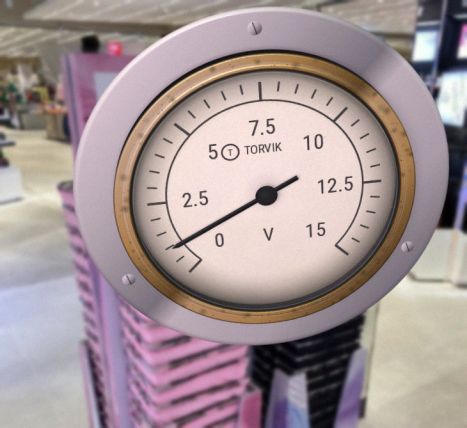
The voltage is value=1 unit=V
